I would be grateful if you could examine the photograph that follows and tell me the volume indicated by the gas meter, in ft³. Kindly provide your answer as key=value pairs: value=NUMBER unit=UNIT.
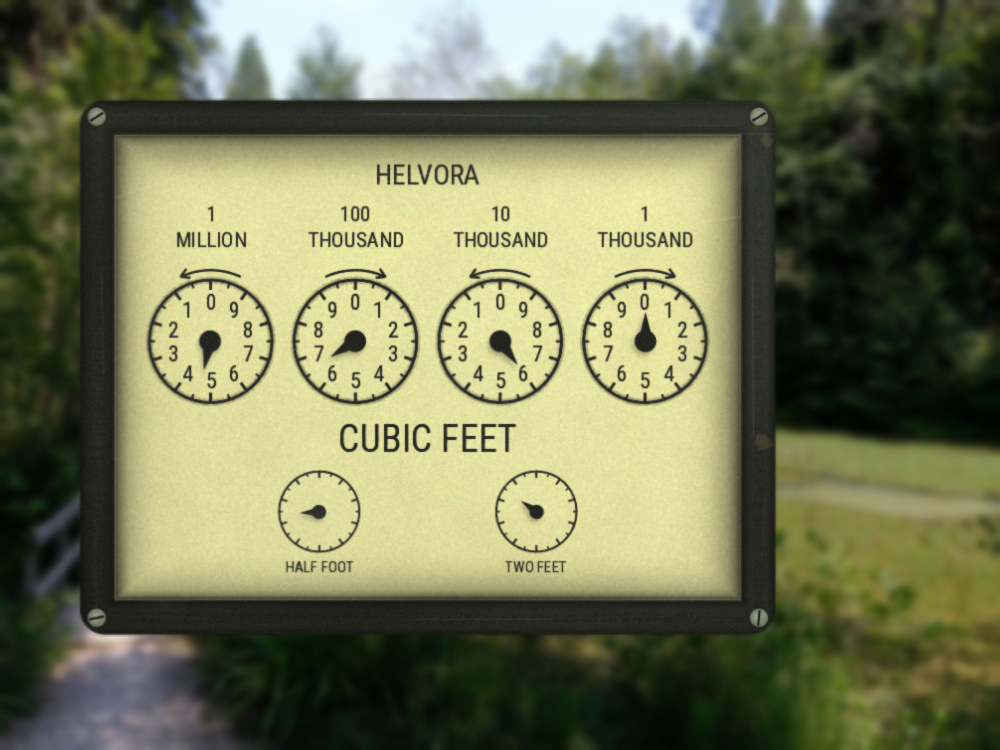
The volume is value=466000 unit=ft³
